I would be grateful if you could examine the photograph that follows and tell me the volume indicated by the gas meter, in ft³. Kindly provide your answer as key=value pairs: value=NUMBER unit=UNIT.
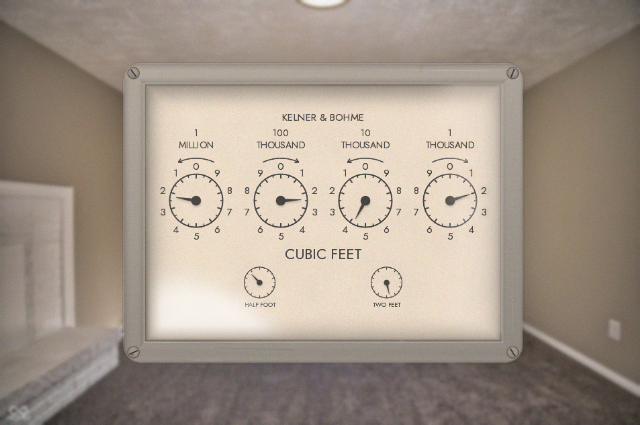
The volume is value=224200 unit=ft³
